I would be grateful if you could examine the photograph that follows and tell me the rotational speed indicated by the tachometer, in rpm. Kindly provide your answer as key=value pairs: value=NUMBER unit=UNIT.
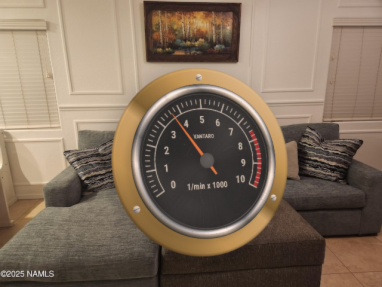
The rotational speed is value=3600 unit=rpm
